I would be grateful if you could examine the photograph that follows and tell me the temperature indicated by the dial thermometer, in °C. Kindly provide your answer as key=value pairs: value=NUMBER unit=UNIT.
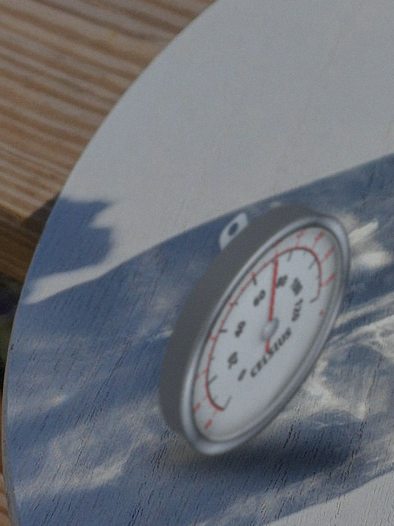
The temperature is value=70 unit=°C
